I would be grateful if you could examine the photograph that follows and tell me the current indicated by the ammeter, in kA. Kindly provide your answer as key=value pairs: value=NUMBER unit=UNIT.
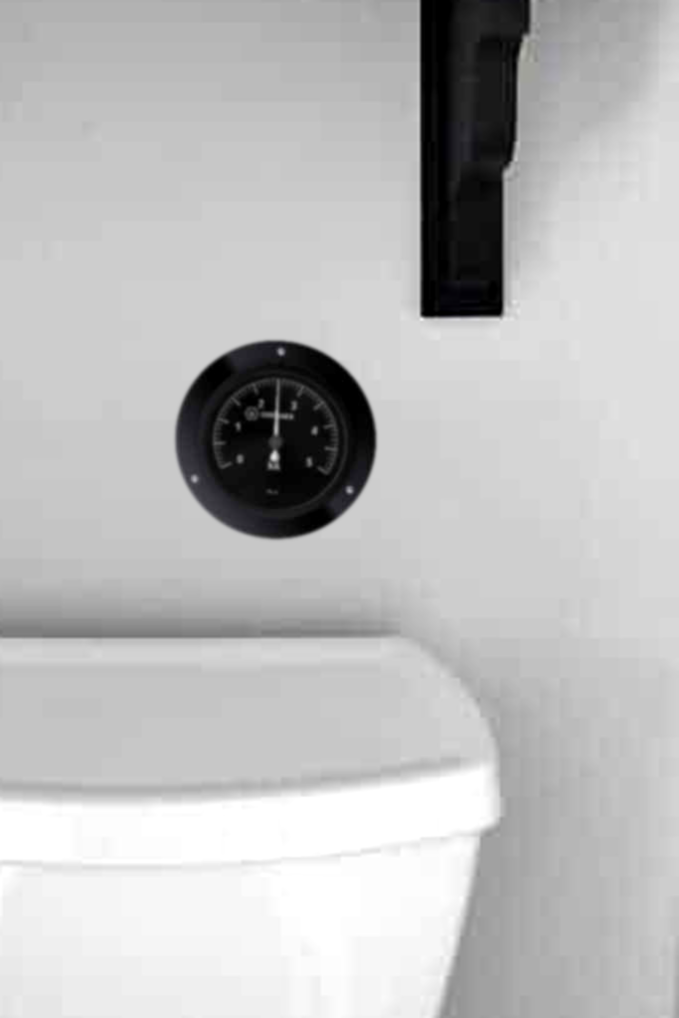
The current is value=2.5 unit=kA
